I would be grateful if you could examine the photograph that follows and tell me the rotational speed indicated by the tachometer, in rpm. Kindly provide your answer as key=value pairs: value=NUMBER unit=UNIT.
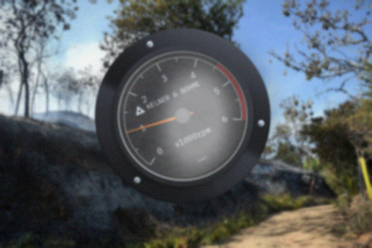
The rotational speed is value=1000 unit=rpm
